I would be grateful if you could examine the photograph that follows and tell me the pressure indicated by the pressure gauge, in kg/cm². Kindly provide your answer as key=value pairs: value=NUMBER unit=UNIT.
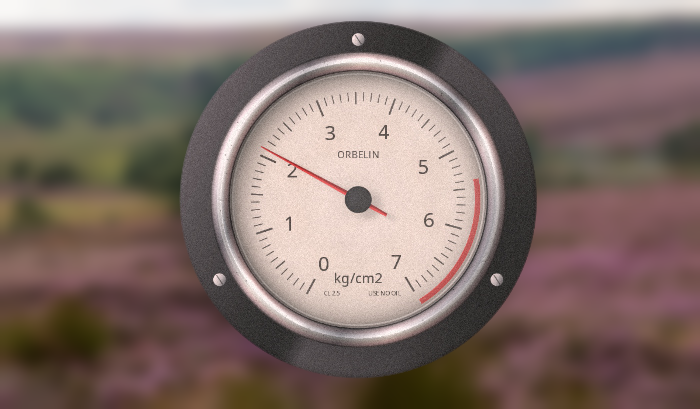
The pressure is value=2.1 unit=kg/cm²
